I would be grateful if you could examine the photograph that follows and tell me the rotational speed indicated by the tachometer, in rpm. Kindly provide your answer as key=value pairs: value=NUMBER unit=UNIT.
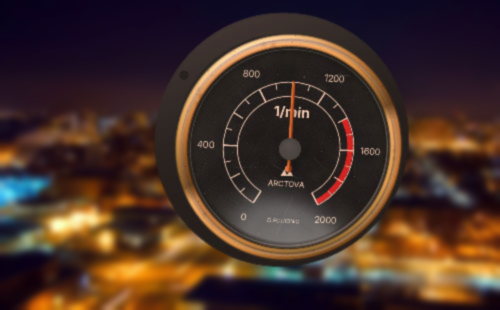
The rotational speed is value=1000 unit=rpm
